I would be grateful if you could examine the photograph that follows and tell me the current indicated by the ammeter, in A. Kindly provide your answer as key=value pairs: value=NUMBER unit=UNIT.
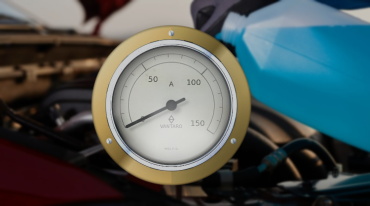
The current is value=0 unit=A
